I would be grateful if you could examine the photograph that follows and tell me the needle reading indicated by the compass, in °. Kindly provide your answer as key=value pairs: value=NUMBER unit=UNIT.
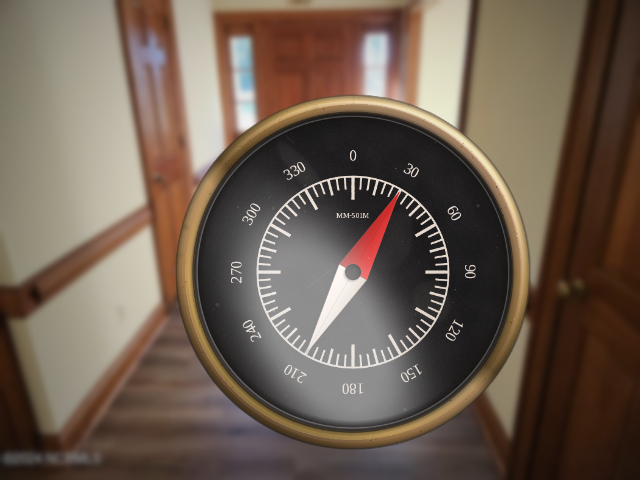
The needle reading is value=30 unit=°
